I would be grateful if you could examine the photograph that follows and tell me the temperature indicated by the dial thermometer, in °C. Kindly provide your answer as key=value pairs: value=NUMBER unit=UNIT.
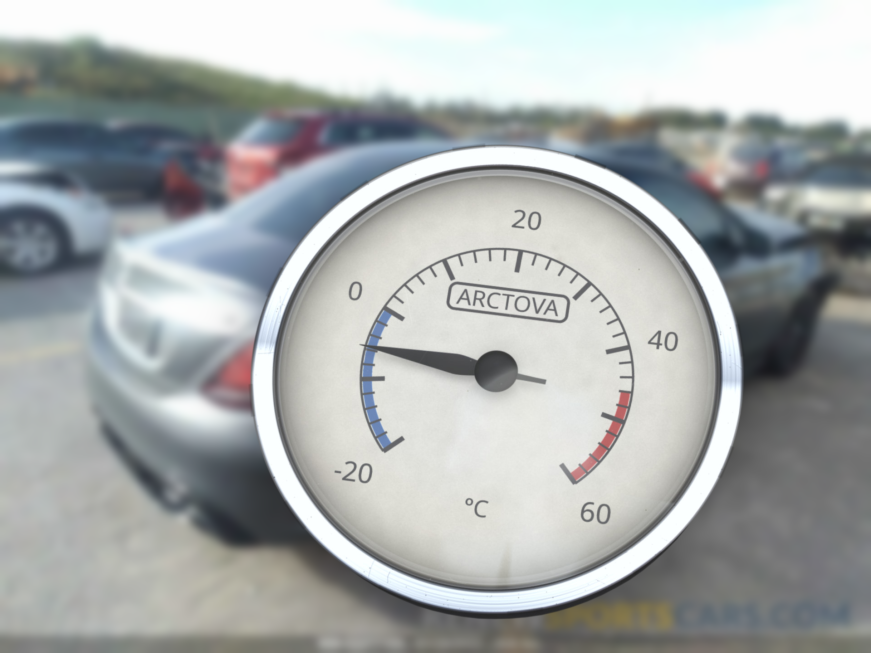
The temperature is value=-6 unit=°C
